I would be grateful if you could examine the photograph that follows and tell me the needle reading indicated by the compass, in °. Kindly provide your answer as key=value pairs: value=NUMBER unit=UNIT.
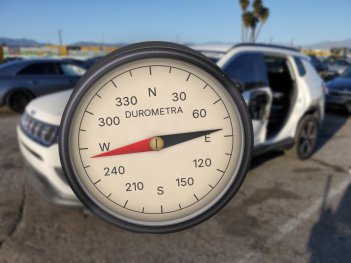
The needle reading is value=262.5 unit=°
